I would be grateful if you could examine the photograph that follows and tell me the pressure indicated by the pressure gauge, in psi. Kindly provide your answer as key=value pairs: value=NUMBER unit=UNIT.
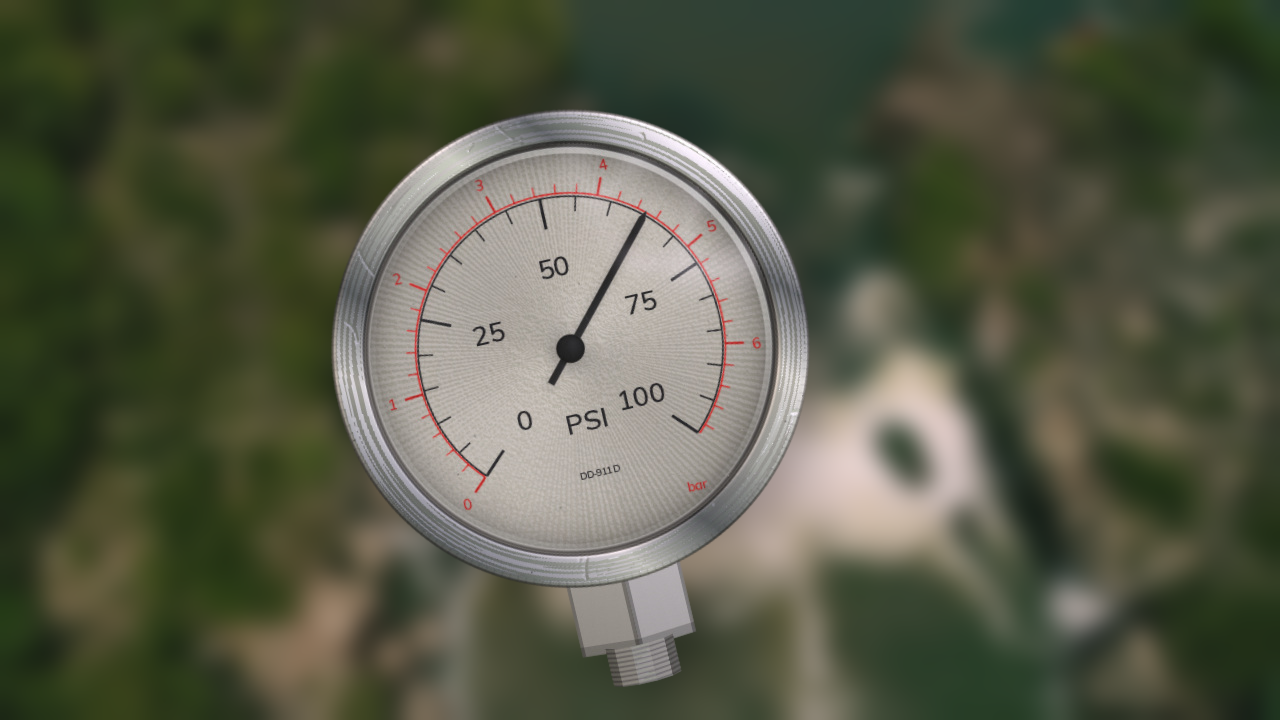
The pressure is value=65 unit=psi
